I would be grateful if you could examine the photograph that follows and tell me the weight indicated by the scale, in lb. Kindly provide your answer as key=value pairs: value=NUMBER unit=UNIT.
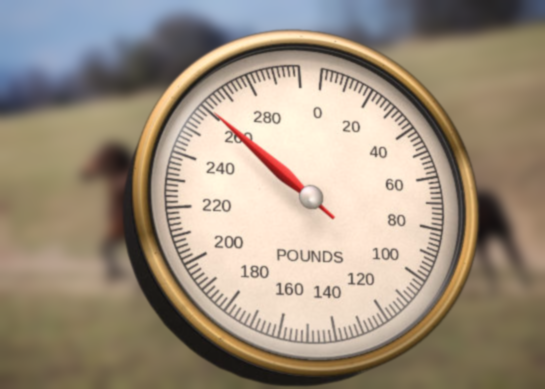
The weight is value=260 unit=lb
